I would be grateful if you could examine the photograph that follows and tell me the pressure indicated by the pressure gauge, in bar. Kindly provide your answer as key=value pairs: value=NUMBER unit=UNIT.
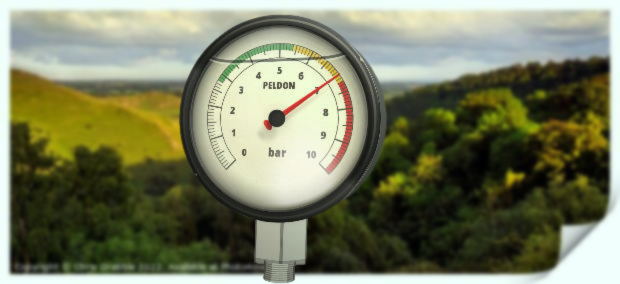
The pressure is value=7 unit=bar
